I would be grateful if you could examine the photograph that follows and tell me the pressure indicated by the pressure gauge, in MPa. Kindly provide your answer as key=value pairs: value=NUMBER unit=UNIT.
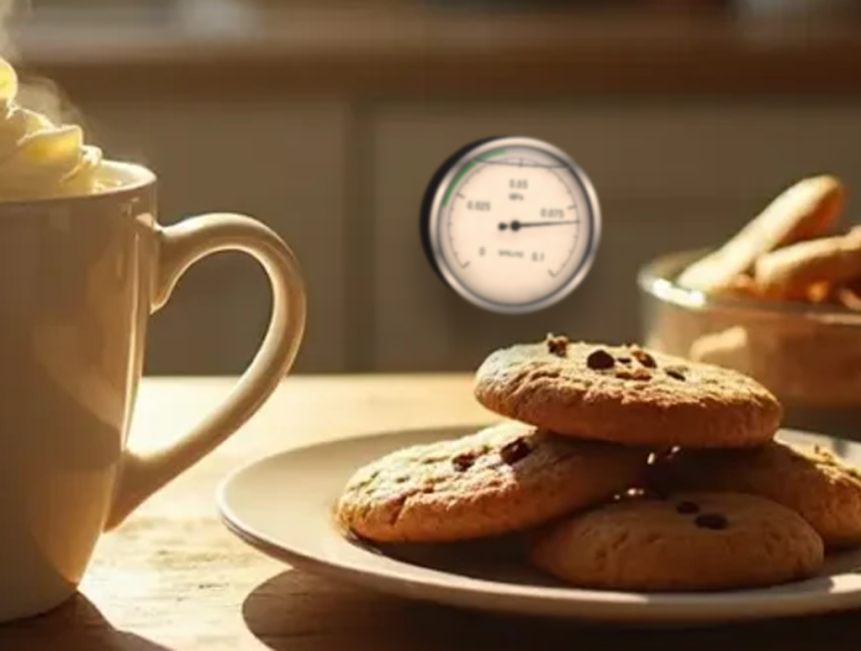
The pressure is value=0.08 unit=MPa
